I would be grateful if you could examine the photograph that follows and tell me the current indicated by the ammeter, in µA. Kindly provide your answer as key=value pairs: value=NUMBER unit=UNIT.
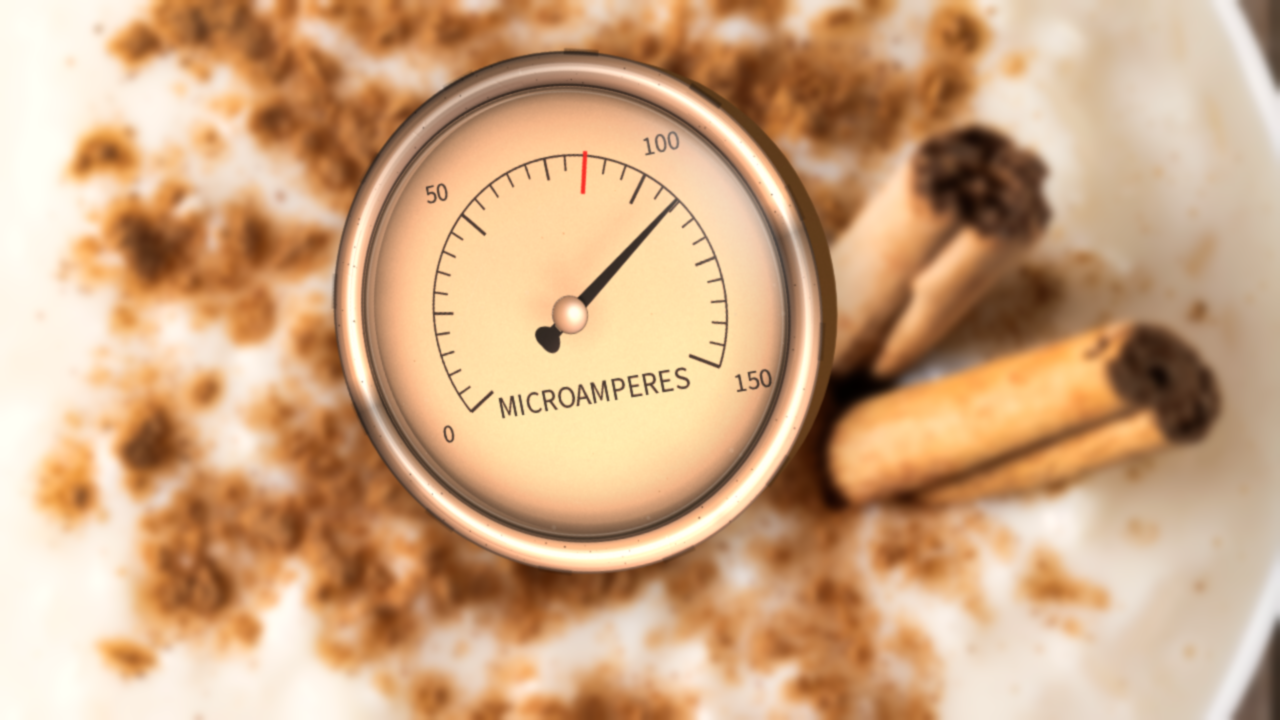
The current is value=110 unit=µA
